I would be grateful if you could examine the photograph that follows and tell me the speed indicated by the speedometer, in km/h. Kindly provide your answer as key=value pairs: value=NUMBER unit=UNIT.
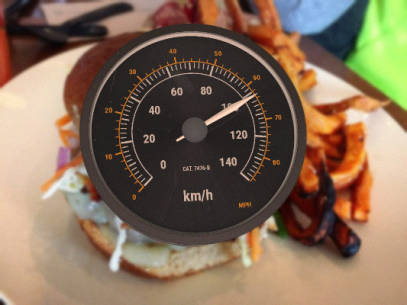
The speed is value=102 unit=km/h
